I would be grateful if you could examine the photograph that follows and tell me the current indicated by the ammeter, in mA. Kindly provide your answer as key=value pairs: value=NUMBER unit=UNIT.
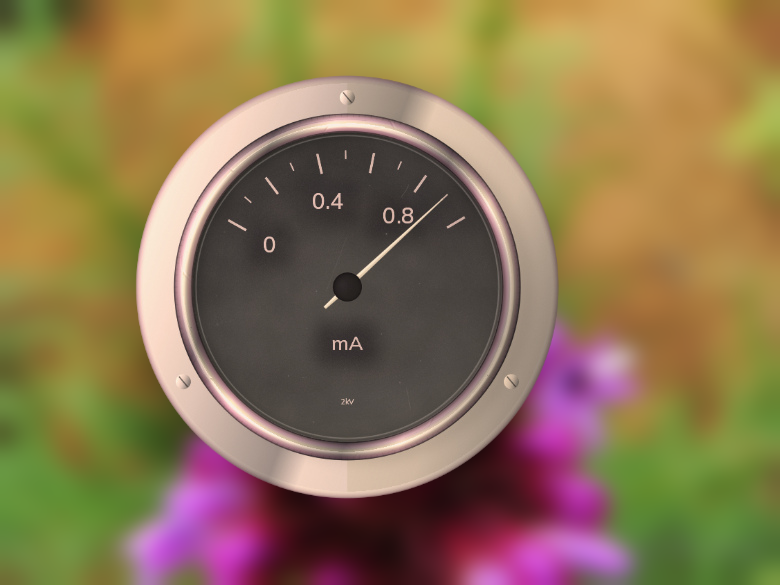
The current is value=0.9 unit=mA
